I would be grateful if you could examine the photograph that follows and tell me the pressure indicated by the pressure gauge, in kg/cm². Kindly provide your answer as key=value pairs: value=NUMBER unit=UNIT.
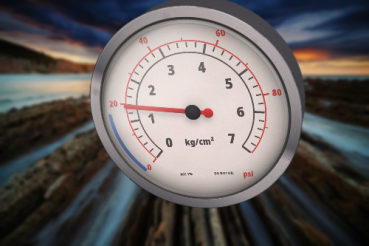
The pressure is value=1.4 unit=kg/cm²
